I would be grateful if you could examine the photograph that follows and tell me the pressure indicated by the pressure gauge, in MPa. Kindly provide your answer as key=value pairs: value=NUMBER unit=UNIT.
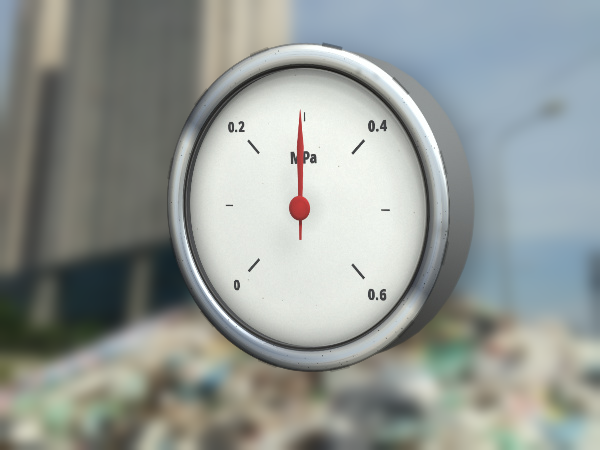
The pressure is value=0.3 unit=MPa
